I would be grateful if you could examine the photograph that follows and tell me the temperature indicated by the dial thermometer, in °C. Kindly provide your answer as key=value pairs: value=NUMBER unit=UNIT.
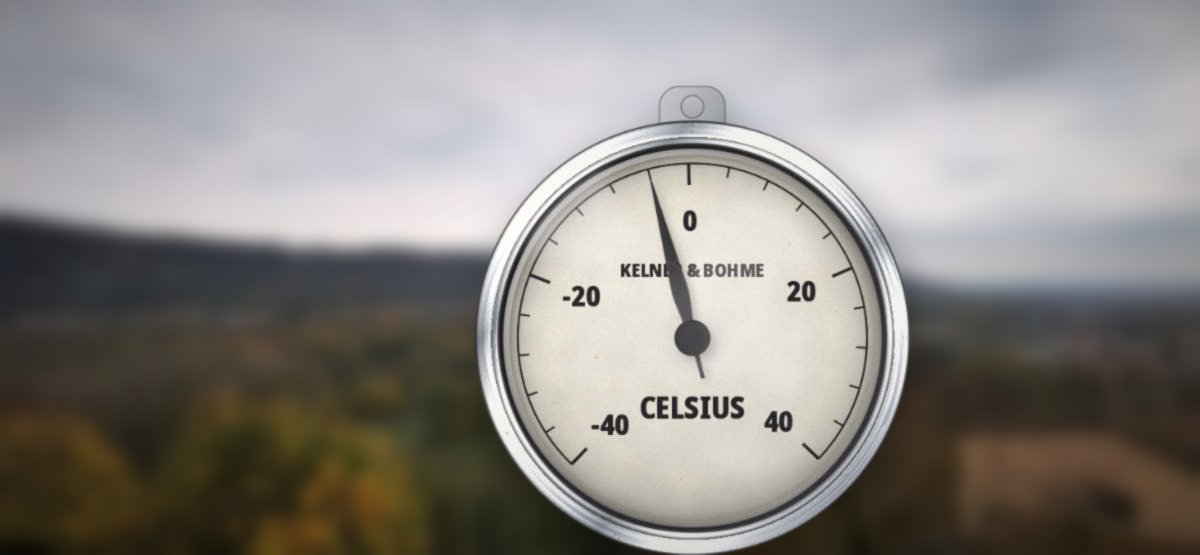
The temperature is value=-4 unit=°C
